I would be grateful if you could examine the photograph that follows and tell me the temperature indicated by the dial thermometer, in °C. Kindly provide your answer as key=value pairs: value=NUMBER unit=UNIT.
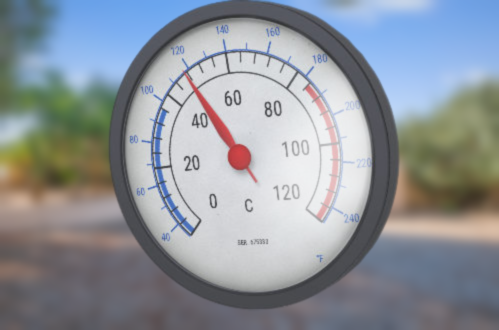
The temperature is value=48 unit=°C
